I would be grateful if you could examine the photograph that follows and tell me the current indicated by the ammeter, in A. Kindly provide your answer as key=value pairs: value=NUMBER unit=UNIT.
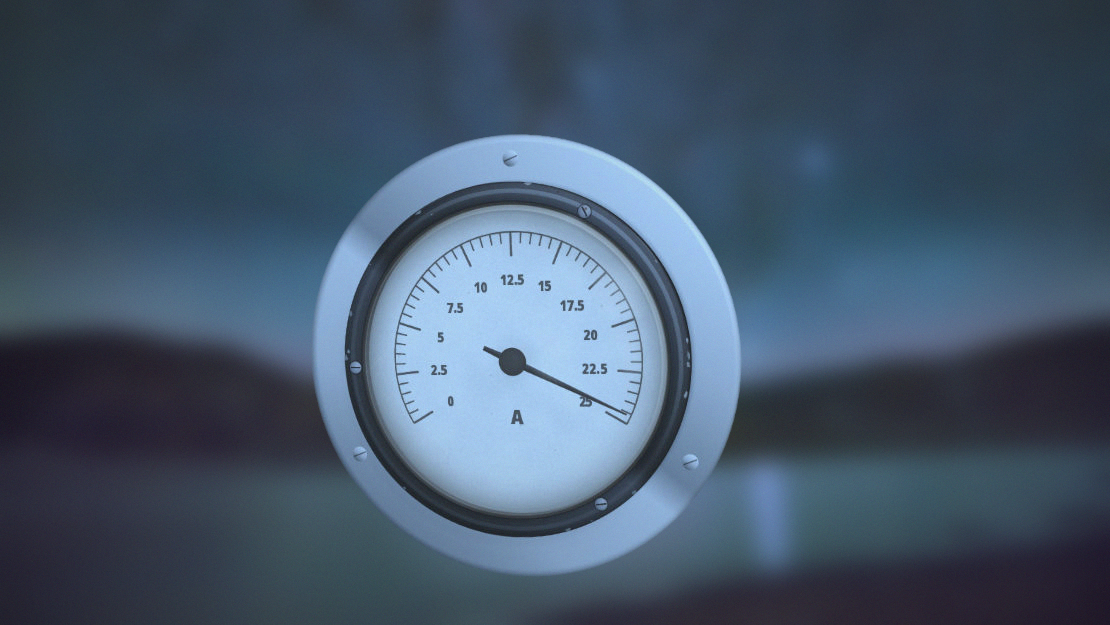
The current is value=24.5 unit=A
